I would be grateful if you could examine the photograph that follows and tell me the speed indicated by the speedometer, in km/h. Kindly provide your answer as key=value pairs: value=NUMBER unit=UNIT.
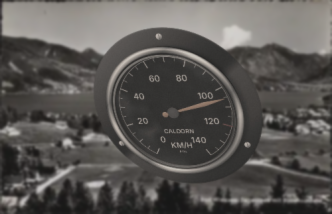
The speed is value=105 unit=km/h
